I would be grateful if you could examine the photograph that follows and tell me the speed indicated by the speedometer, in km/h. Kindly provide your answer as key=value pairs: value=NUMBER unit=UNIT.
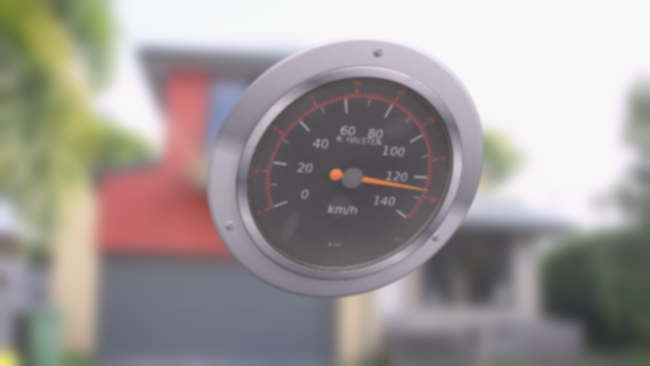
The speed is value=125 unit=km/h
